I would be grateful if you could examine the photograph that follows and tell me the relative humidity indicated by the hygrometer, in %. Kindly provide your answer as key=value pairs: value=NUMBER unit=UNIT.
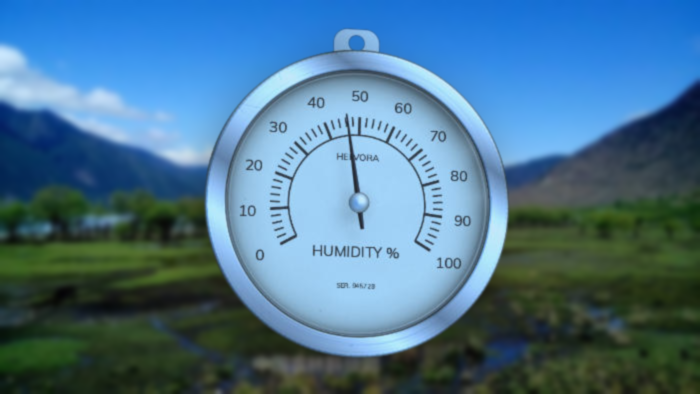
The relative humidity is value=46 unit=%
